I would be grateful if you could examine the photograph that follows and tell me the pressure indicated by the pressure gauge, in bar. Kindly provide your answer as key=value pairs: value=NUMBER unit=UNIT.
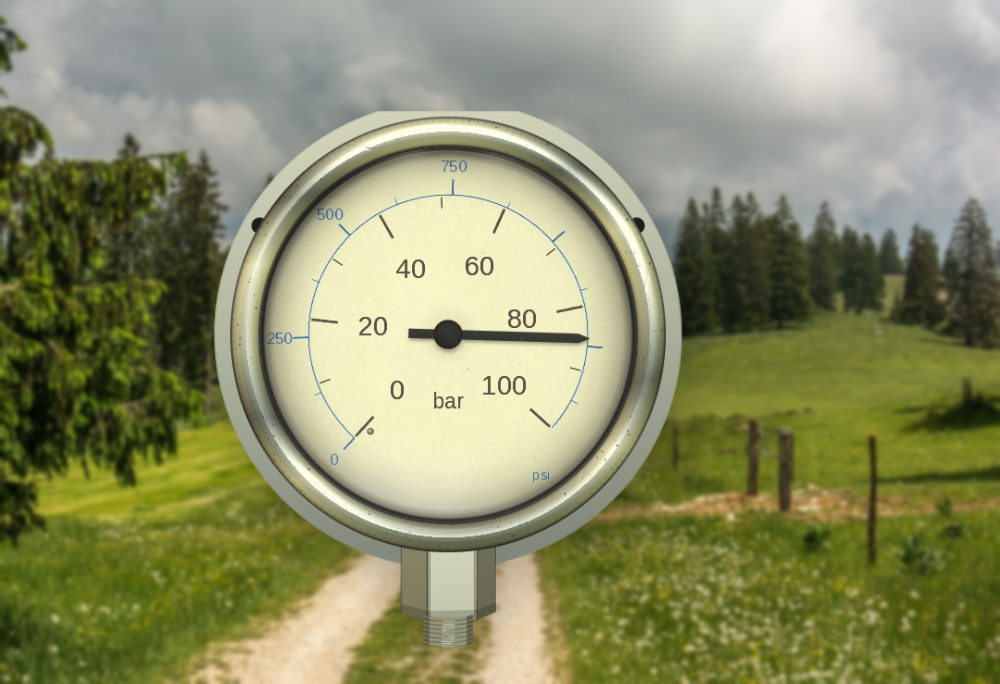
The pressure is value=85 unit=bar
